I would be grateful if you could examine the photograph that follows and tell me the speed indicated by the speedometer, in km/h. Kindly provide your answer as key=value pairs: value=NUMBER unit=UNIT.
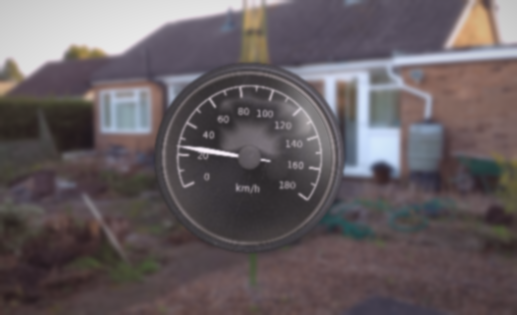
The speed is value=25 unit=km/h
